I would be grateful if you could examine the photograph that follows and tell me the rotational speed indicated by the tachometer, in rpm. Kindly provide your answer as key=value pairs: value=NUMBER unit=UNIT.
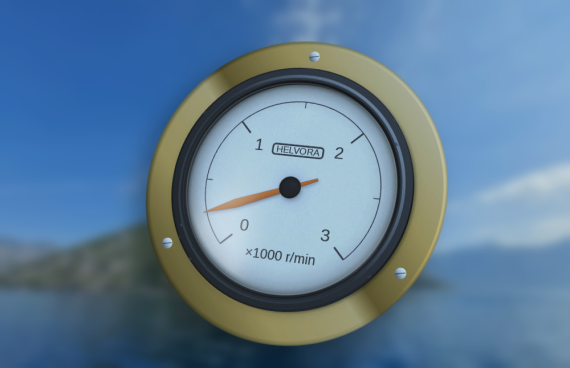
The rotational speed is value=250 unit=rpm
